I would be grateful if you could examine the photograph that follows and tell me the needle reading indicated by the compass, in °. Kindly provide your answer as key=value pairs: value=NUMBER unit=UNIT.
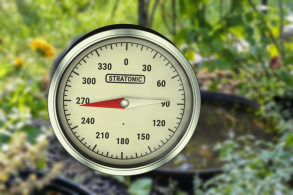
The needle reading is value=265 unit=°
